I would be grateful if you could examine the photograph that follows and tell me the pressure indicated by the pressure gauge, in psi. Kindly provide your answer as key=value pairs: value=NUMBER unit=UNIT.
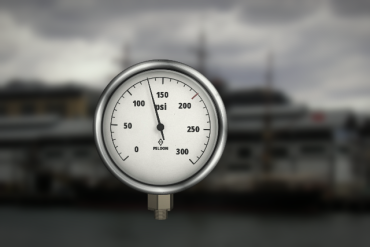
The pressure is value=130 unit=psi
